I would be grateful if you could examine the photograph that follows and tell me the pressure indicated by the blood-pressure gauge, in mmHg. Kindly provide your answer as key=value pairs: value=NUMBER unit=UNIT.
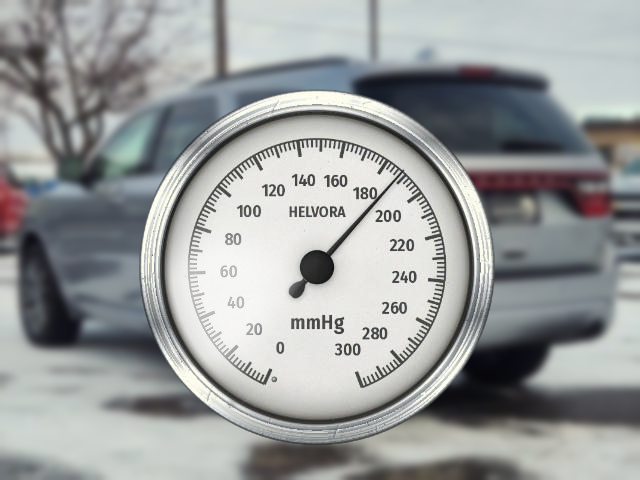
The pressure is value=188 unit=mmHg
